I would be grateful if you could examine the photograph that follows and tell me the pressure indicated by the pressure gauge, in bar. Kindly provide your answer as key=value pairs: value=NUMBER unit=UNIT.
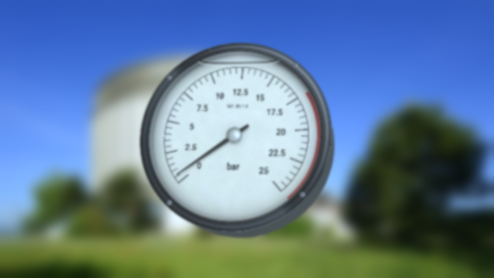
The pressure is value=0.5 unit=bar
